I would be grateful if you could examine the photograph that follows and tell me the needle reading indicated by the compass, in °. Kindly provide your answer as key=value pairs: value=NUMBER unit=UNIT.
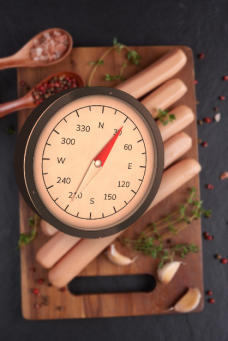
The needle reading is value=30 unit=°
